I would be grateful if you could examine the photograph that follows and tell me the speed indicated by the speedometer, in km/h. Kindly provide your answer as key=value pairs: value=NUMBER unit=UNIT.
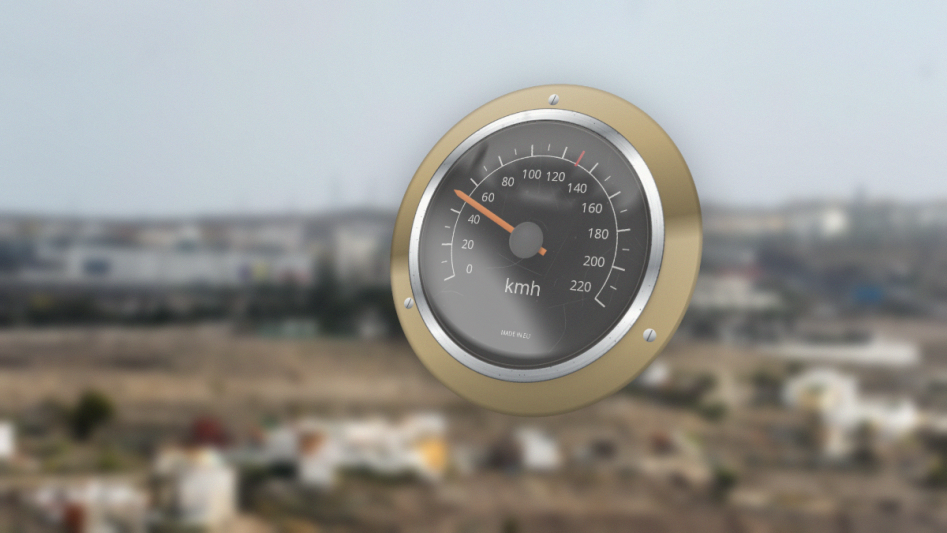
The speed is value=50 unit=km/h
